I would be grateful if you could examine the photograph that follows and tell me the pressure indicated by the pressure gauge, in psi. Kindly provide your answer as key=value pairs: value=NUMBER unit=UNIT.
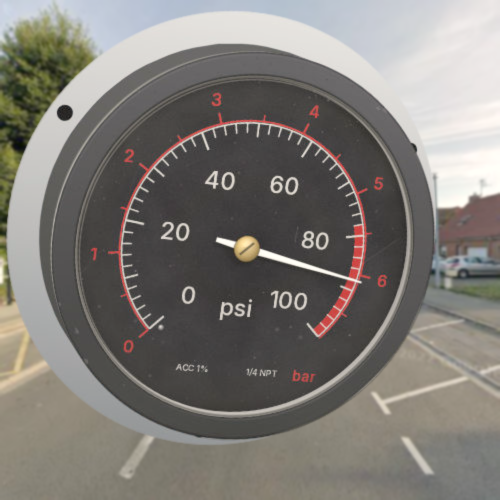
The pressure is value=88 unit=psi
